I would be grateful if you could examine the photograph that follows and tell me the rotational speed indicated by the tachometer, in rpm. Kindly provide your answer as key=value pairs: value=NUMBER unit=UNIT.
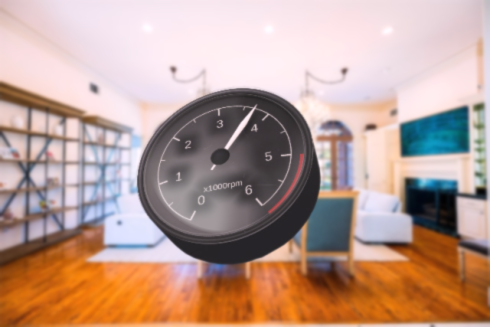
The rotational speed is value=3750 unit=rpm
